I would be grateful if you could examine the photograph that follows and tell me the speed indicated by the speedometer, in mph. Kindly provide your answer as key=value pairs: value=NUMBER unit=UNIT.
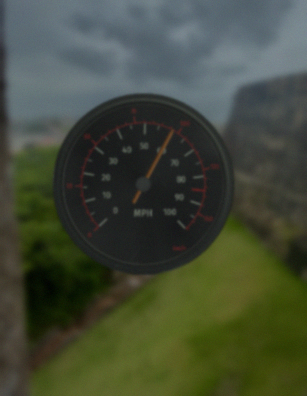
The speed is value=60 unit=mph
